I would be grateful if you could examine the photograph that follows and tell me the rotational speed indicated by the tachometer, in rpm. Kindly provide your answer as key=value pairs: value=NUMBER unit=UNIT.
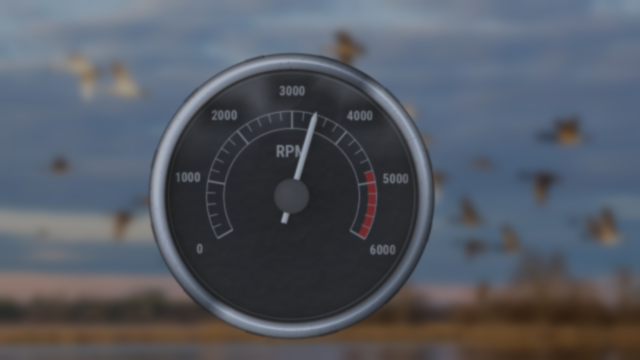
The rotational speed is value=3400 unit=rpm
